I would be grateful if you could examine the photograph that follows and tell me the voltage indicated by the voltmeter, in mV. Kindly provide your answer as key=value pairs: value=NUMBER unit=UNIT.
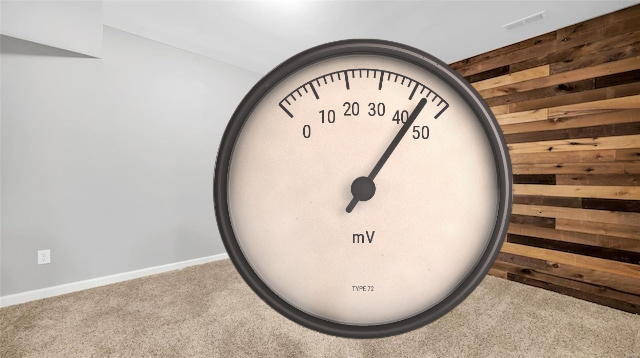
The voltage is value=44 unit=mV
